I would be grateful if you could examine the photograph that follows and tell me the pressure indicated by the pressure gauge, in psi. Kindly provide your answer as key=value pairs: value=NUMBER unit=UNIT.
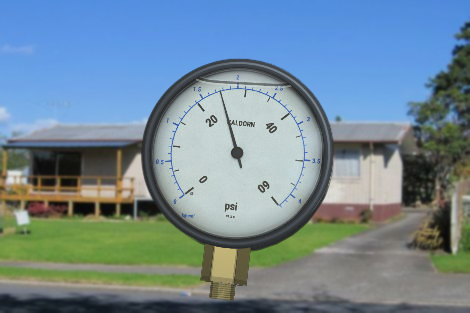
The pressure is value=25 unit=psi
